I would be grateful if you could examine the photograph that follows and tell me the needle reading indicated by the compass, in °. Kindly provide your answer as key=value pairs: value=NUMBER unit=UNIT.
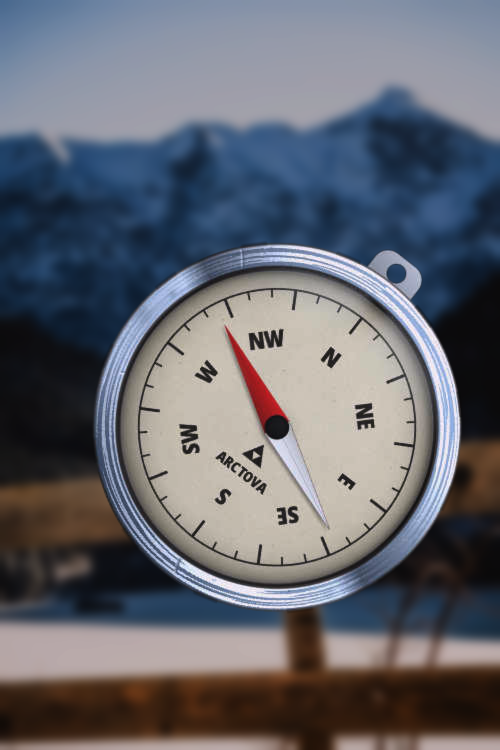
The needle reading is value=295 unit=°
